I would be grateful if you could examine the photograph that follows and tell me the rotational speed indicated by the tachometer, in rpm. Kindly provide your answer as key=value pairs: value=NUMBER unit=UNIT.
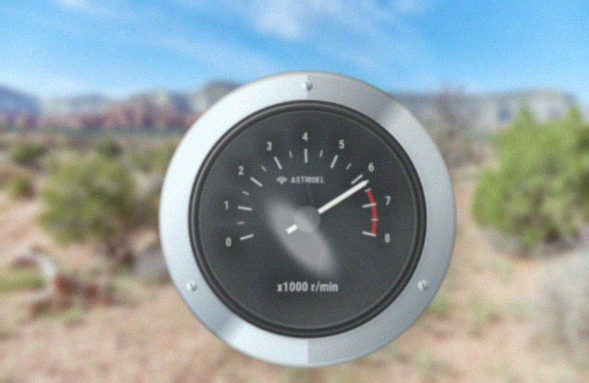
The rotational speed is value=6250 unit=rpm
